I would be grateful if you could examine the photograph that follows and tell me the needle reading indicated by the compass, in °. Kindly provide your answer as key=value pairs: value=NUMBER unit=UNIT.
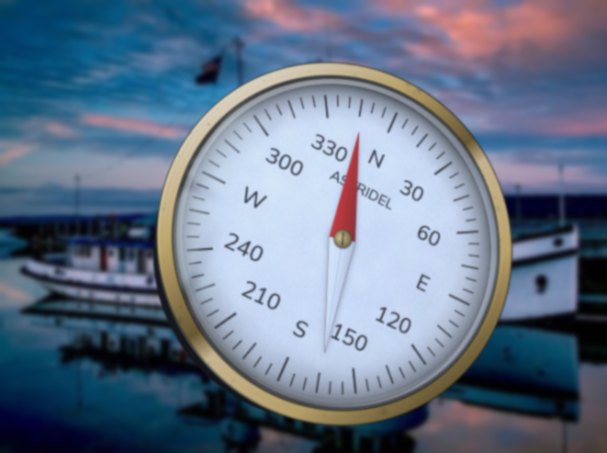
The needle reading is value=345 unit=°
